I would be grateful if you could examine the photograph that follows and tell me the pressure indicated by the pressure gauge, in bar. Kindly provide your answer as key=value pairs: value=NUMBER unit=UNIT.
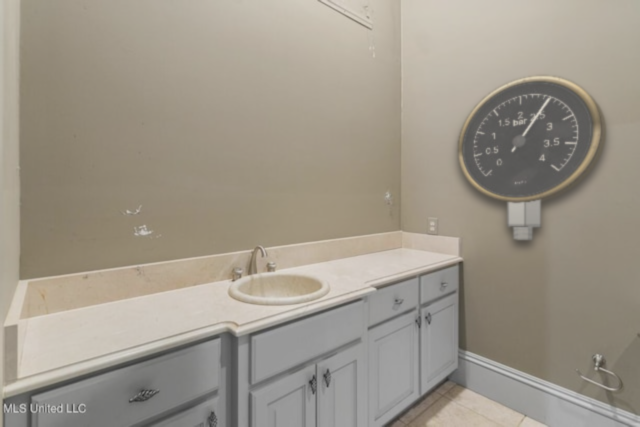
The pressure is value=2.5 unit=bar
